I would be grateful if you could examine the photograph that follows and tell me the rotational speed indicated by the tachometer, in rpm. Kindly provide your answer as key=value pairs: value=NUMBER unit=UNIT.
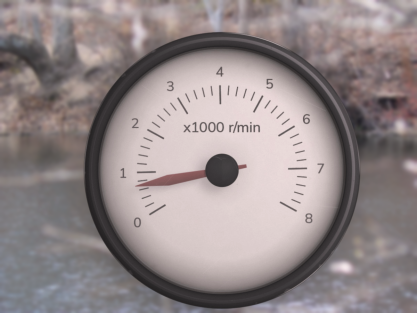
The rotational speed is value=700 unit=rpm
